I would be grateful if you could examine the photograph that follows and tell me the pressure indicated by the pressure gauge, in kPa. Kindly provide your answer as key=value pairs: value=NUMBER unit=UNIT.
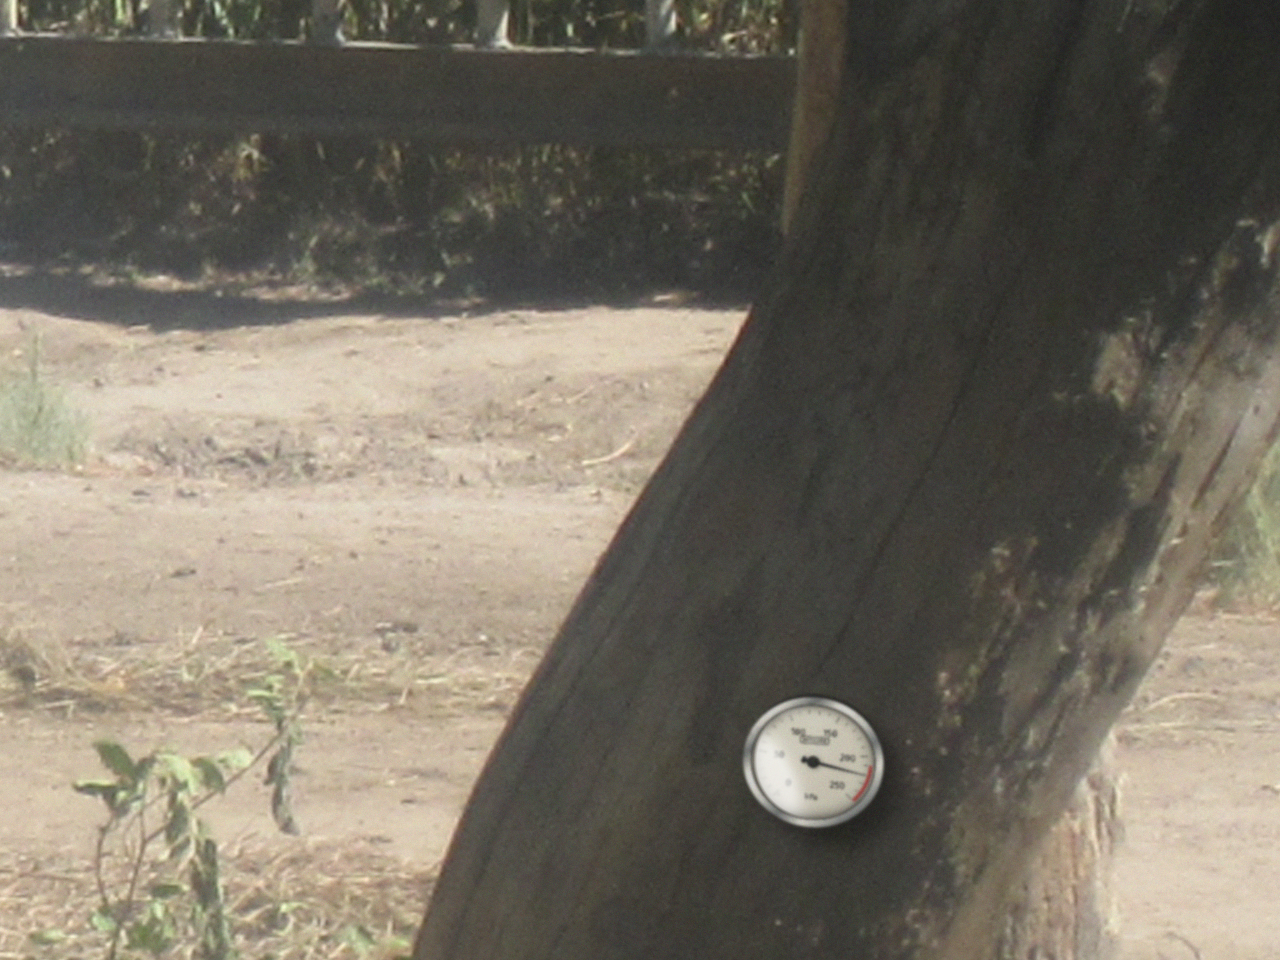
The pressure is value=220 unit=kPa
